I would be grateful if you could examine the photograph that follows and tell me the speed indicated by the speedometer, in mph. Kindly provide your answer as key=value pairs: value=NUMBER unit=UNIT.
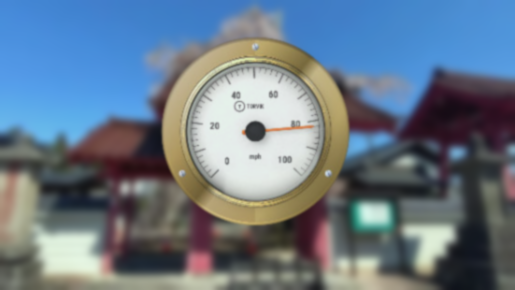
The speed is value=82 unit=mph
